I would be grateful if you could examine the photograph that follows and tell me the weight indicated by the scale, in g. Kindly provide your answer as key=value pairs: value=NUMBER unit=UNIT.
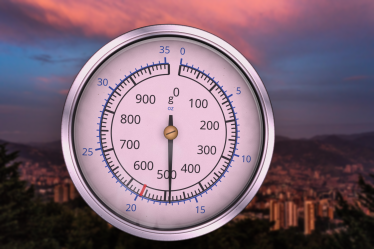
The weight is value=490 unit=g
